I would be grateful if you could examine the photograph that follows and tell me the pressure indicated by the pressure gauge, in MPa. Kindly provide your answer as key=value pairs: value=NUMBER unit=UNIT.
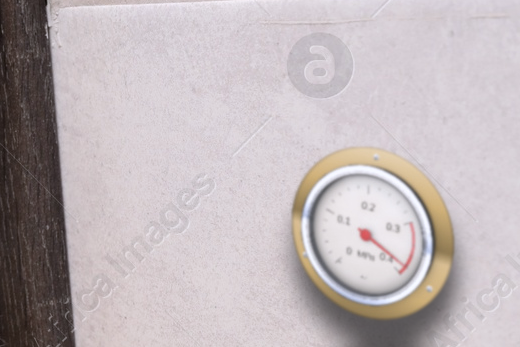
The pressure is value=0.38 unit=MPa
